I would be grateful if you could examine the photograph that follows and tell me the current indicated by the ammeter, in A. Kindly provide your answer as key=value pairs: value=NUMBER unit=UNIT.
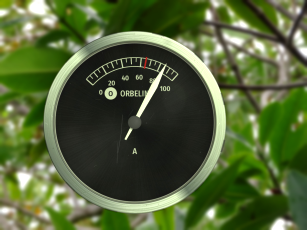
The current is value=85 unit=A
